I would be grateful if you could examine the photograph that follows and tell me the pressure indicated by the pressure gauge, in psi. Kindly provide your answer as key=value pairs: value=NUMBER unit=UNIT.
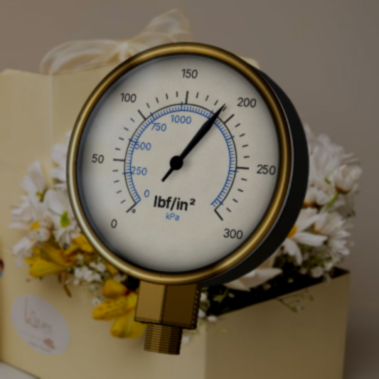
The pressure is value=190 unit=psi
